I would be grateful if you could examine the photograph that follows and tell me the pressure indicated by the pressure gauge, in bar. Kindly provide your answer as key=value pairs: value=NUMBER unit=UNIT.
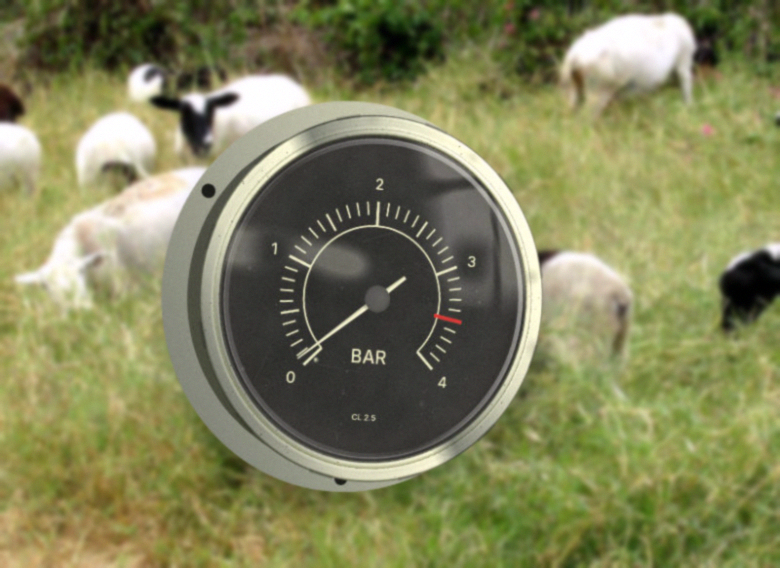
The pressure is value=0.1 unit=bar
